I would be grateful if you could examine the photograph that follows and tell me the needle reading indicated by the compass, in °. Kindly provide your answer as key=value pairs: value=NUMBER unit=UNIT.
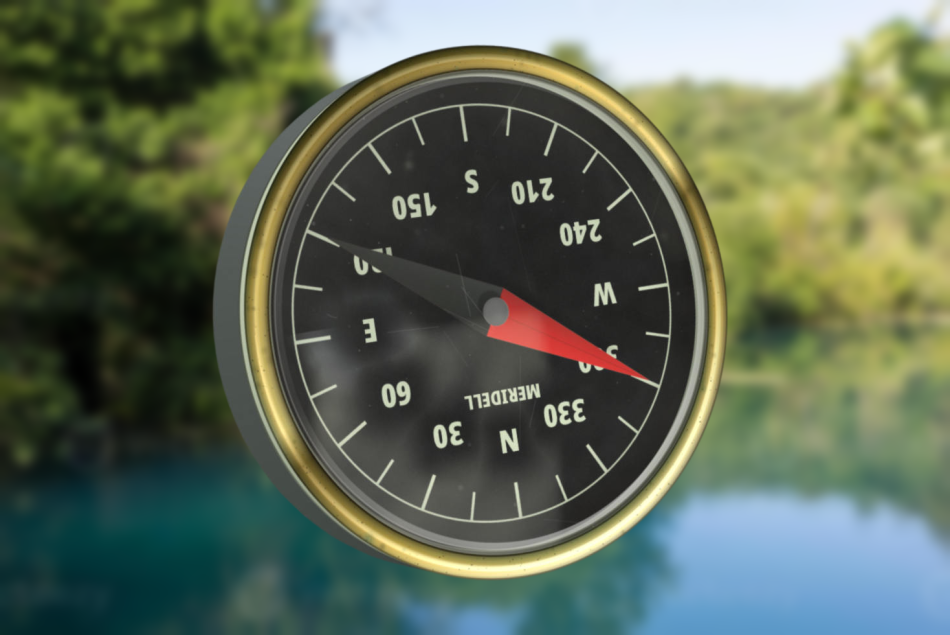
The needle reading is value=300 unit=°
